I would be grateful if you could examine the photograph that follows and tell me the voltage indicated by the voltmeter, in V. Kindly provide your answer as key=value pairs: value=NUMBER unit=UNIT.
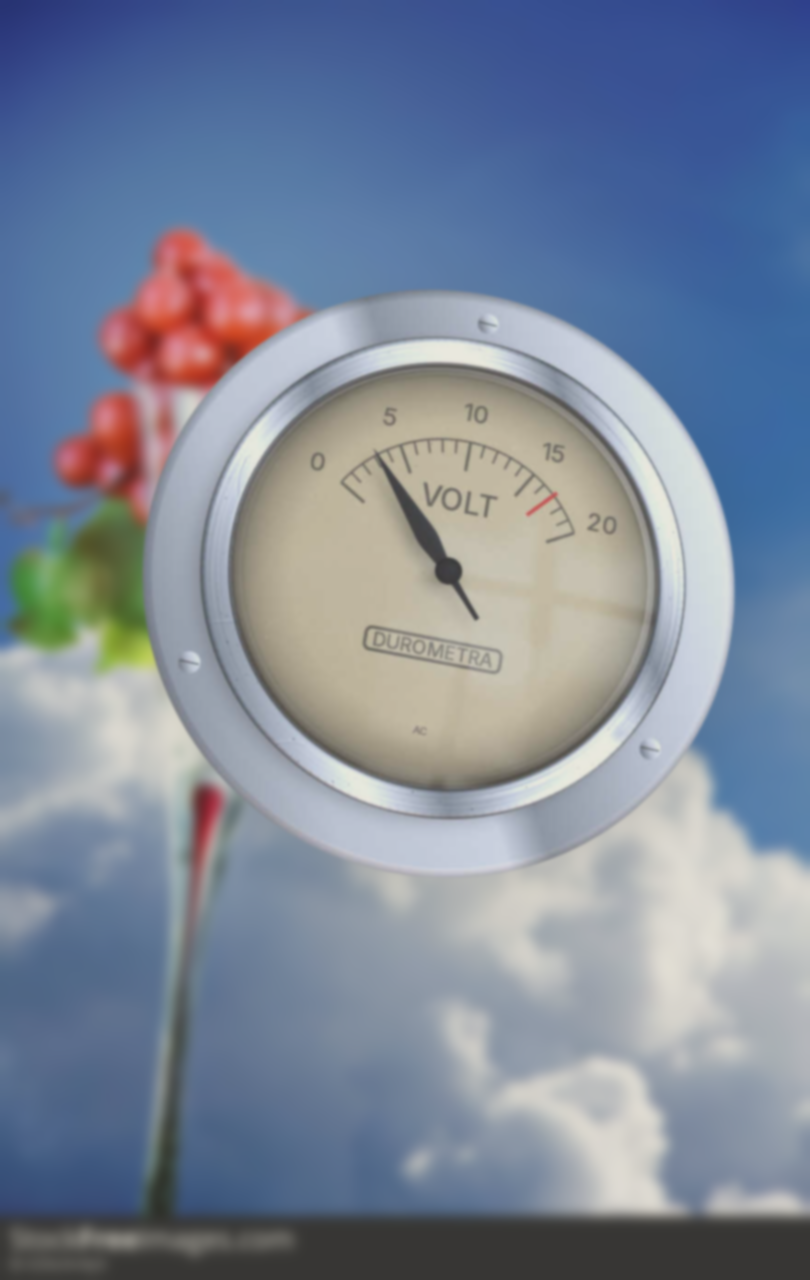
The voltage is value=3 unit=V
